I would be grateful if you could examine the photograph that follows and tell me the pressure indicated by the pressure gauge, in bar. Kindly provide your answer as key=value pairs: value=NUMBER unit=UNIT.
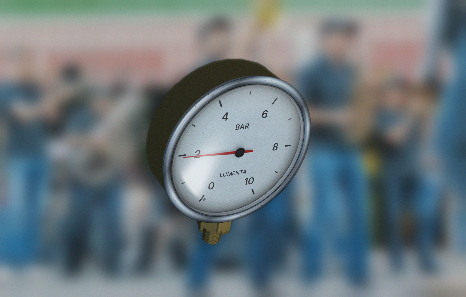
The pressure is value=2 unit=bar
